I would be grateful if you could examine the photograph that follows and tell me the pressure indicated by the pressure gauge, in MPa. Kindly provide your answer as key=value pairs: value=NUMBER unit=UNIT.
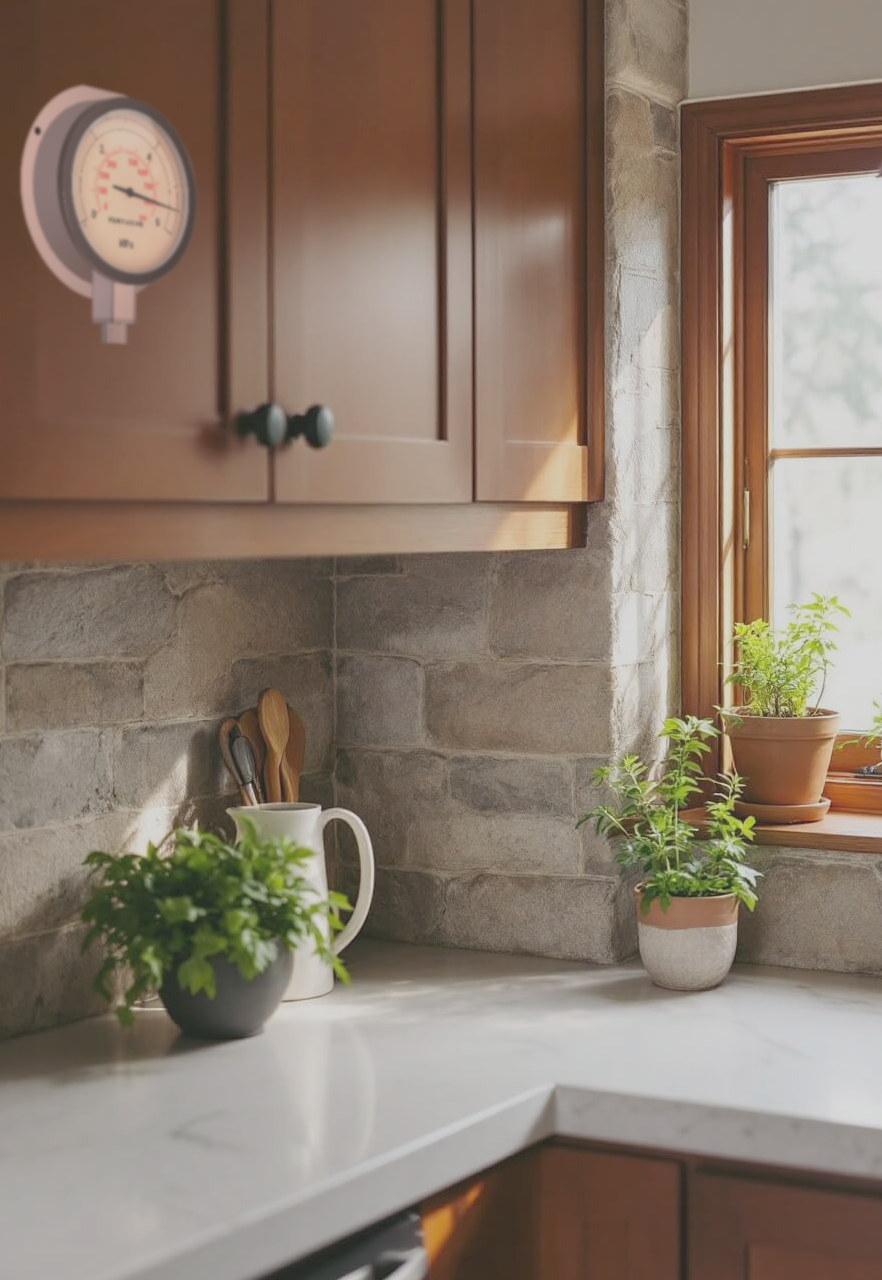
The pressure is value=5.5 unit=MPa
